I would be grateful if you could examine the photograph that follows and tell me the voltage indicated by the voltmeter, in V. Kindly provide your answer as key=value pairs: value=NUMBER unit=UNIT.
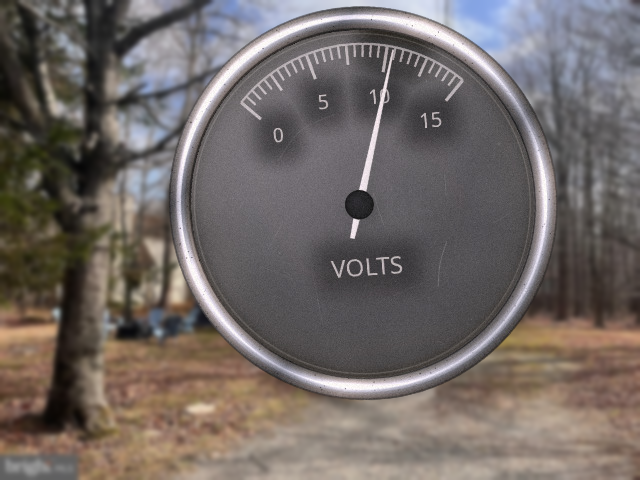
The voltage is value=10.5 unit=V
